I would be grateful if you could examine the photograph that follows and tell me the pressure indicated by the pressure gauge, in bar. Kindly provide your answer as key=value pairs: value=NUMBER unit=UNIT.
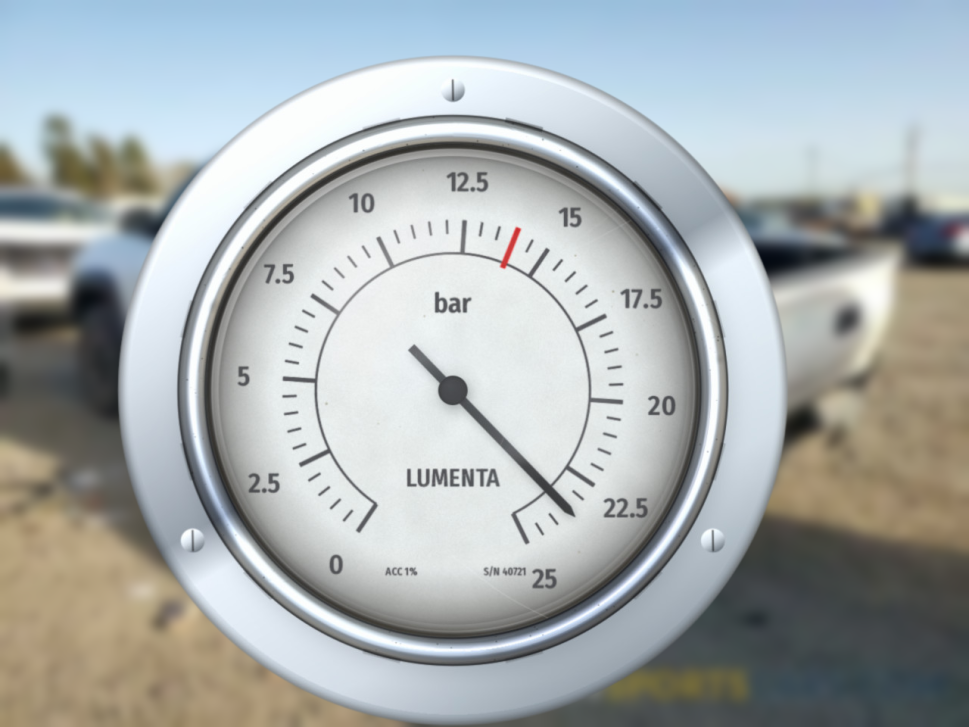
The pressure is value=23.5 unit=bar
